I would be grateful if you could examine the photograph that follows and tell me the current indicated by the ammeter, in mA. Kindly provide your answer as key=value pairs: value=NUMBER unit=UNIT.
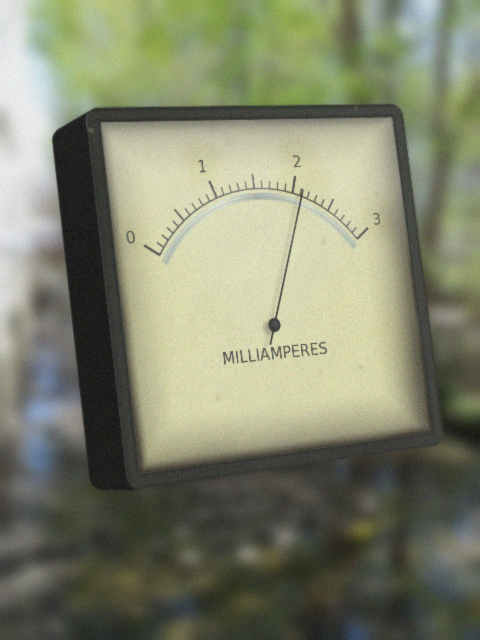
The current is value=2.1 unit=mA
